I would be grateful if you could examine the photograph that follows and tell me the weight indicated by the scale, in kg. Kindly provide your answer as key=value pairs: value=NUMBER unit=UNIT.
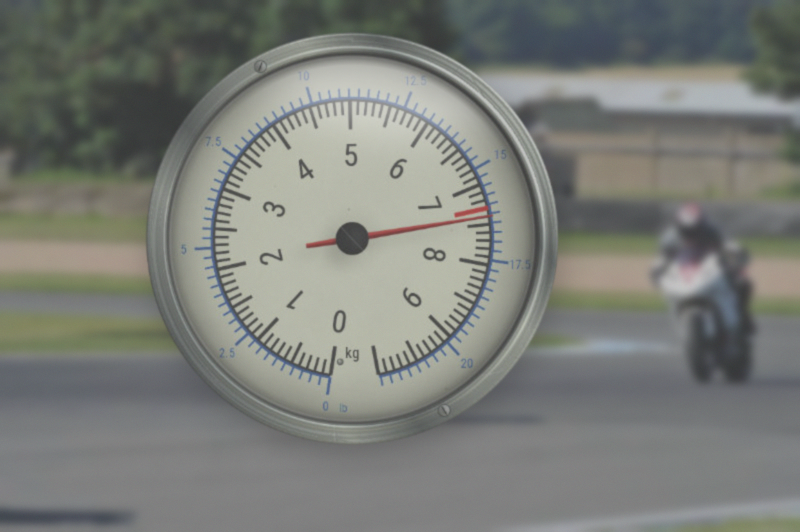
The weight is value=7.4 unit=kg
